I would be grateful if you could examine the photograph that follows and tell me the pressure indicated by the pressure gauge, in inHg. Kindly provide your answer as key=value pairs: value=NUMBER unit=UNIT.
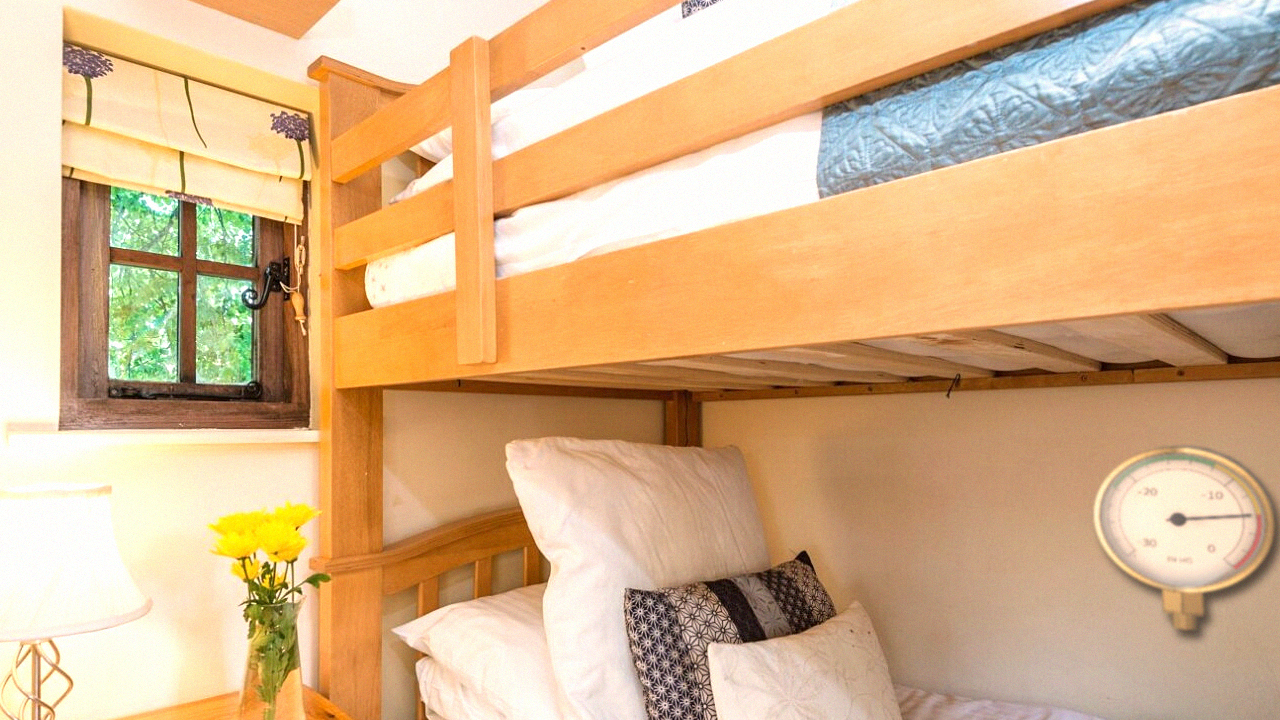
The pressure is value=-6 unit=inHg
